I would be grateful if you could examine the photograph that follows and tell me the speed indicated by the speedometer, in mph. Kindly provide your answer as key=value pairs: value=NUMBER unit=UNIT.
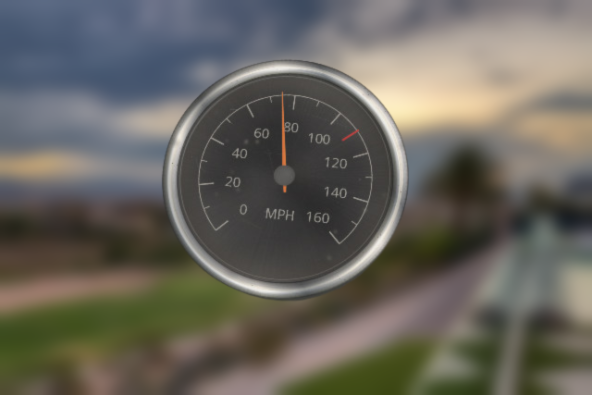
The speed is value=75 unit=mph
